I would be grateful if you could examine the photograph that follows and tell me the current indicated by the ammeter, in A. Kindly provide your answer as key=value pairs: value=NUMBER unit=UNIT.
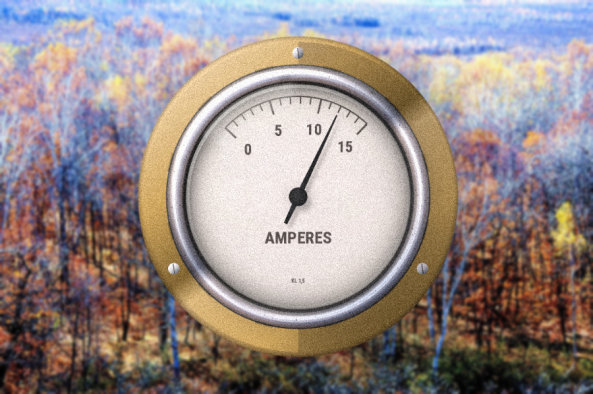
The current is value=12 unit=A
